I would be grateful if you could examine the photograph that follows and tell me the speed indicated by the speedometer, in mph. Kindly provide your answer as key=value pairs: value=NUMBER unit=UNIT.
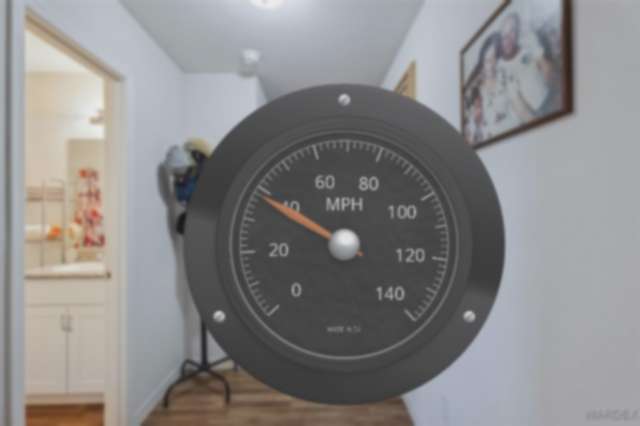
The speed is value=38 unit=mph
